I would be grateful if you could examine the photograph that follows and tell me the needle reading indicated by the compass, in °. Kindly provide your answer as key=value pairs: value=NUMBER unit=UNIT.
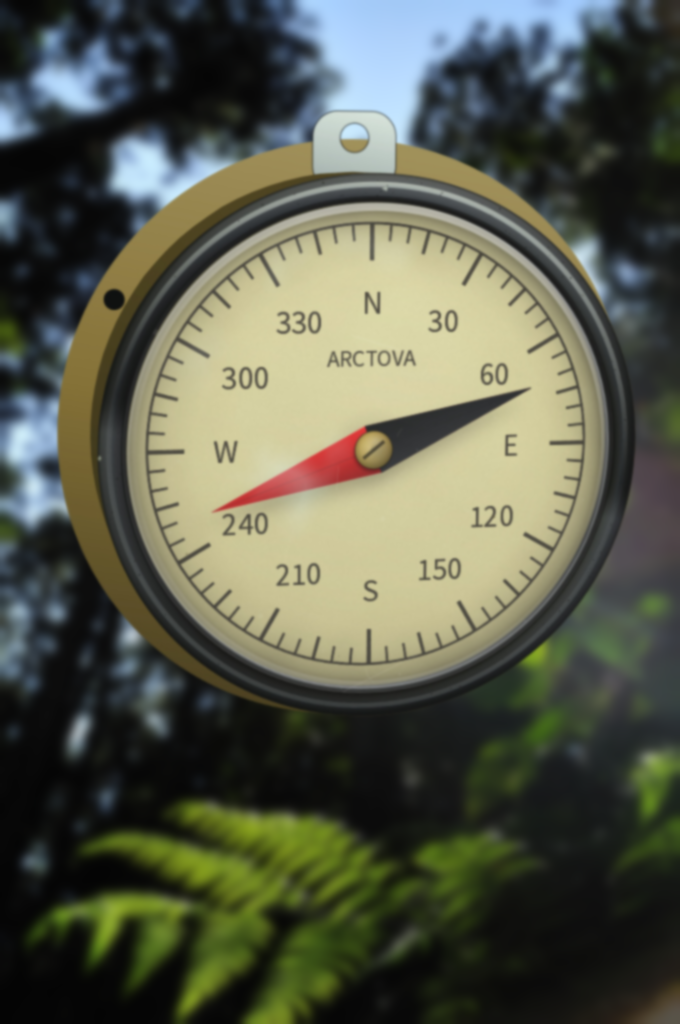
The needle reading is value=250 unit=°
